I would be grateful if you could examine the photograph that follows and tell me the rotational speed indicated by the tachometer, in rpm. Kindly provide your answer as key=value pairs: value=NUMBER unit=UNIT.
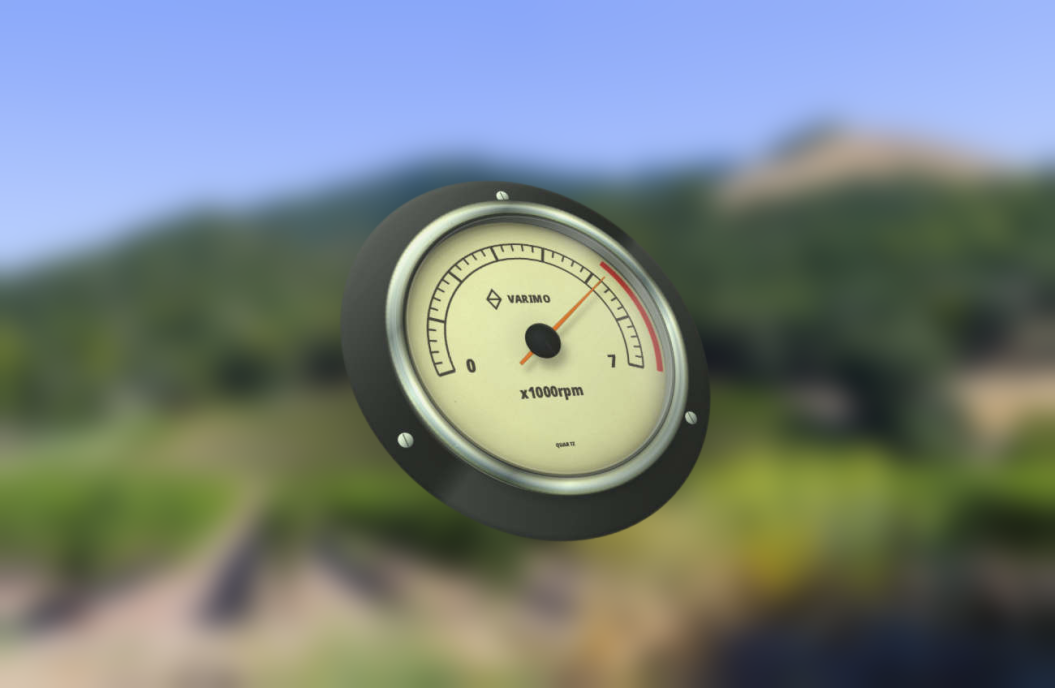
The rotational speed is value=5200 unit=rpm
